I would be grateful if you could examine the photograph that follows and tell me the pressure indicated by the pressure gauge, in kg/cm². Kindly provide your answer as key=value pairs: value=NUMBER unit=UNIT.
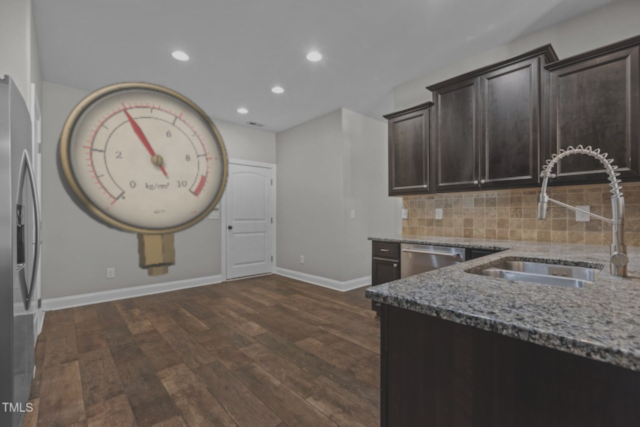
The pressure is value=4 unit=kg/cm²
